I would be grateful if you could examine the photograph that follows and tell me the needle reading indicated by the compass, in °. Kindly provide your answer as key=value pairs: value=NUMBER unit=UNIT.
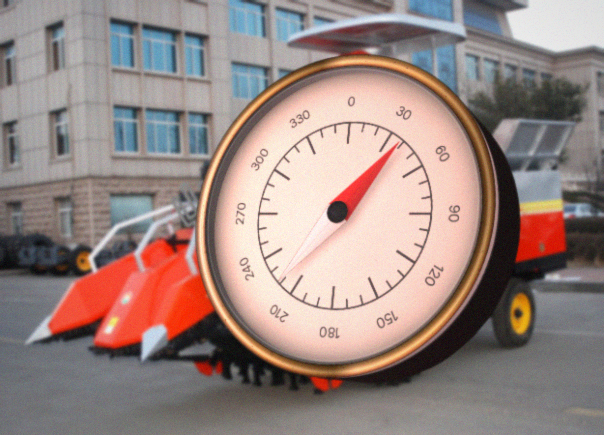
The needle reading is value=40 unit=°
